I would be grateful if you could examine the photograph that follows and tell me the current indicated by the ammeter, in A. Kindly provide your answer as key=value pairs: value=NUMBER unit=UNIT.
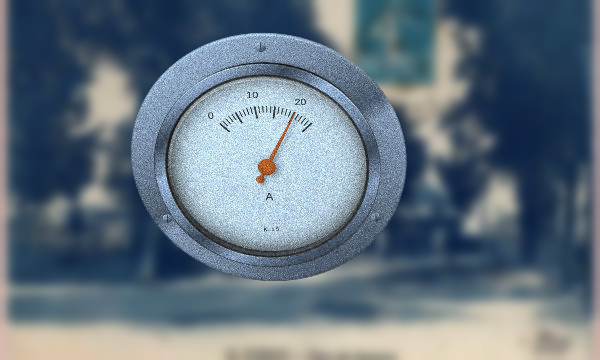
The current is value=20 unit=A
